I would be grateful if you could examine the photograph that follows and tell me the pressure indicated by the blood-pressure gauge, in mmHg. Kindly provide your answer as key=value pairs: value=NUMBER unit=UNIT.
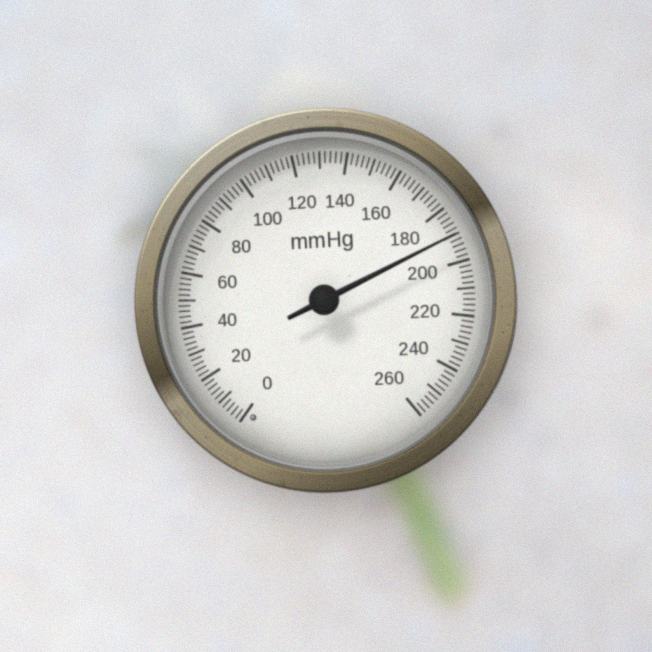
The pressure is value=190 unit=mmHg
